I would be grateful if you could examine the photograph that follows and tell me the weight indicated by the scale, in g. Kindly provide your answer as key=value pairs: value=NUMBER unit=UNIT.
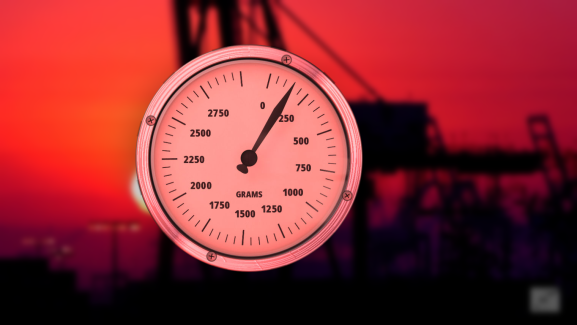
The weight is value=150 unit=g
